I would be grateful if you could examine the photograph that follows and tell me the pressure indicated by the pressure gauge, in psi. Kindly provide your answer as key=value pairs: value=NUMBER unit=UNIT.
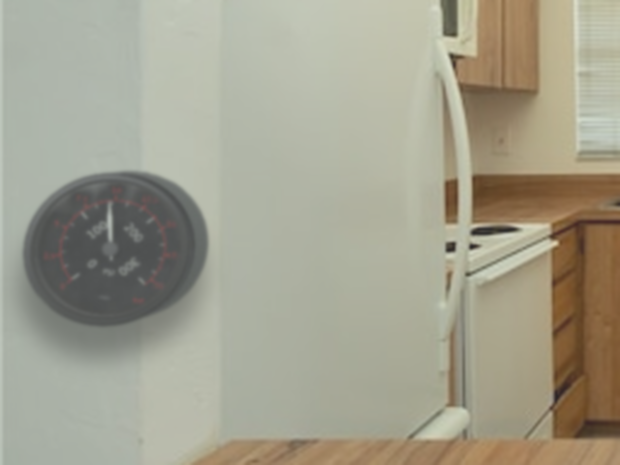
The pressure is value=140 unit=psi
